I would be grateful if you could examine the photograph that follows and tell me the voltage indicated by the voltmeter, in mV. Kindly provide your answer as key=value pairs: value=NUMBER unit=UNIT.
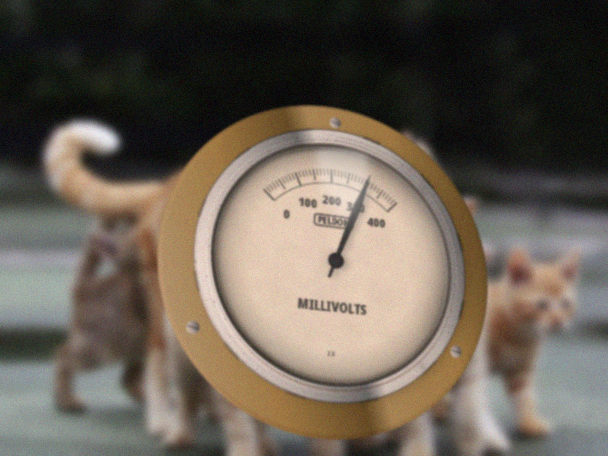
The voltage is value=300 unit=mV
